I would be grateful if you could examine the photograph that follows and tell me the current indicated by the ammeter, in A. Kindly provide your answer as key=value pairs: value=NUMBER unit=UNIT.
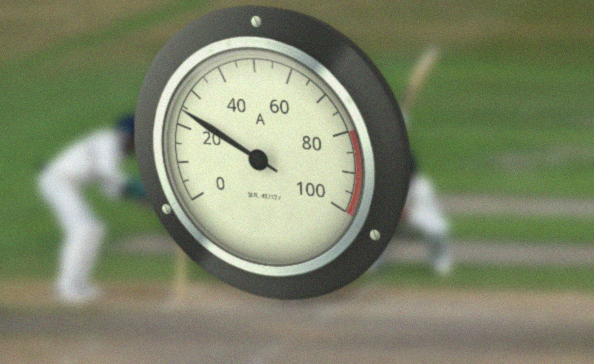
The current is value=25 unit=A
